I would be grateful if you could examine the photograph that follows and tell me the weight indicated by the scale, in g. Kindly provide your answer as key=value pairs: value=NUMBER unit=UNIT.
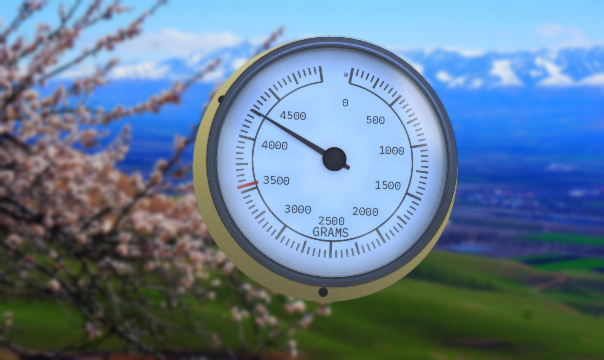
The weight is value=4250 unit=g
